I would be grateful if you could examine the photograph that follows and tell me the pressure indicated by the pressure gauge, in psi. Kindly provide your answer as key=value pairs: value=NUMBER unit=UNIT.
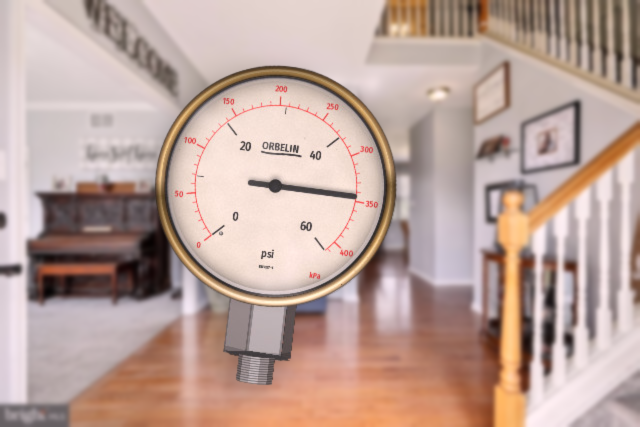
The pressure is value=50 unit=psi
